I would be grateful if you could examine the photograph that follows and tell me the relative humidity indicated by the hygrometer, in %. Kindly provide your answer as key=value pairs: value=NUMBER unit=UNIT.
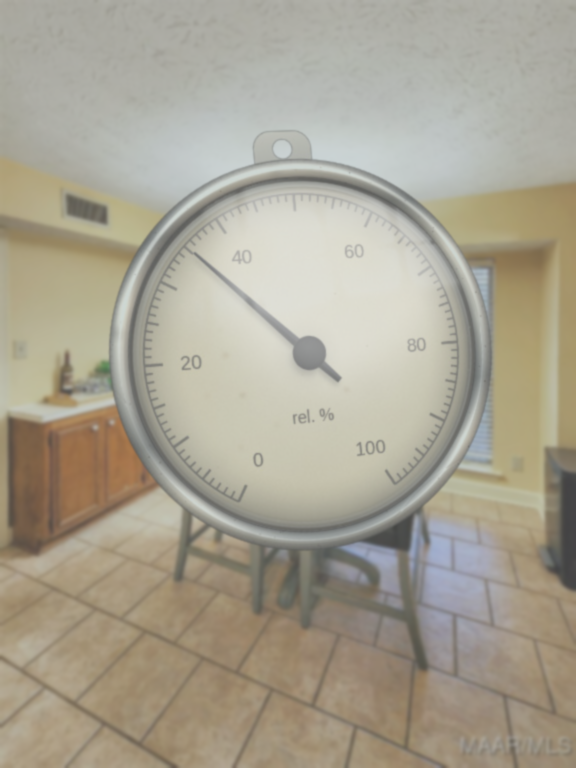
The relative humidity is value=35 unit=%
